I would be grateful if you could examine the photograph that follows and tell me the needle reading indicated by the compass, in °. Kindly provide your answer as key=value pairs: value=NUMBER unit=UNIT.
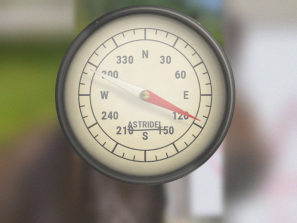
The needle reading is value=115 unit=°
